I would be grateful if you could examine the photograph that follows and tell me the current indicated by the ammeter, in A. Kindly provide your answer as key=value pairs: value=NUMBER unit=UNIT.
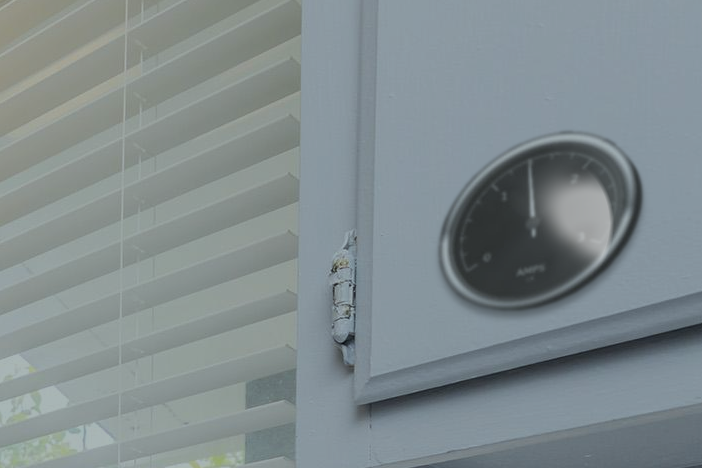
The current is value=1.4 unit=A
